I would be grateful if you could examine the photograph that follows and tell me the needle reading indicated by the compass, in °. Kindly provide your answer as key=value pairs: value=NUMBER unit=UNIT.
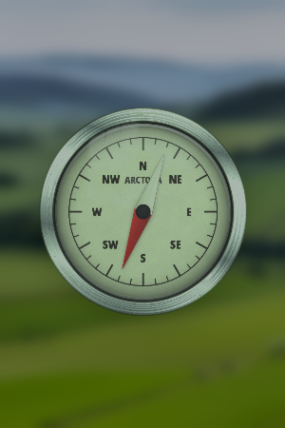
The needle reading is value=200 unit=°
